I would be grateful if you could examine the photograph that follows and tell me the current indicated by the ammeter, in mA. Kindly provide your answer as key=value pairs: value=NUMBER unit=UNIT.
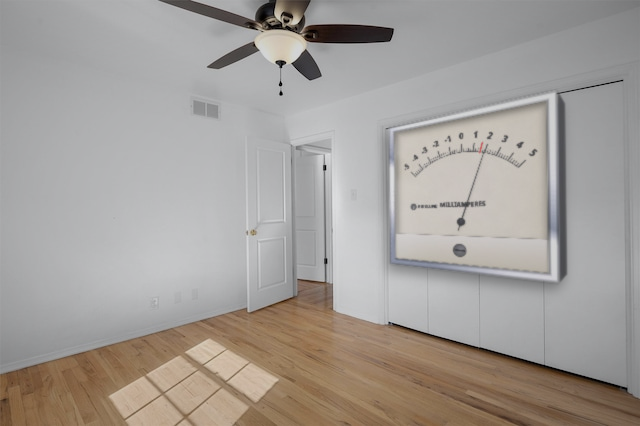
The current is value=2 unit=mA
